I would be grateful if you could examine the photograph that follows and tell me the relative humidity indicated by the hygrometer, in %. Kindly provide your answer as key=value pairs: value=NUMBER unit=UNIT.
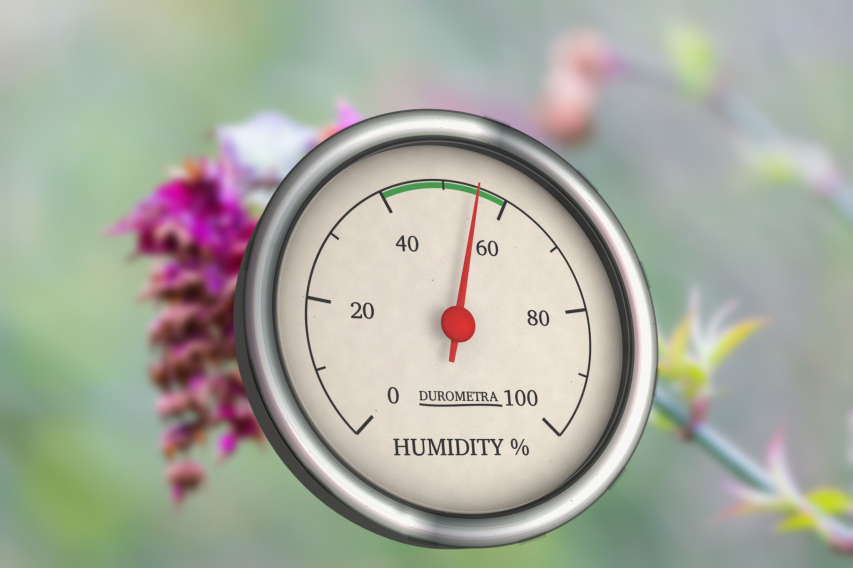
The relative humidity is value=55 unit=%
